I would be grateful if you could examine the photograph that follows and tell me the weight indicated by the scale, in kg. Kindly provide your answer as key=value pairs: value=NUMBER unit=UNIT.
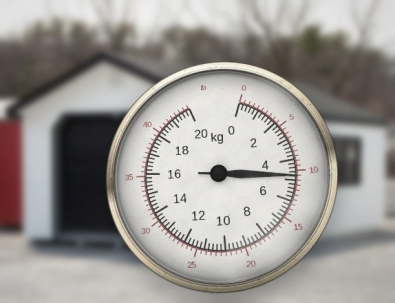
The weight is value=4.8 unit=kg
